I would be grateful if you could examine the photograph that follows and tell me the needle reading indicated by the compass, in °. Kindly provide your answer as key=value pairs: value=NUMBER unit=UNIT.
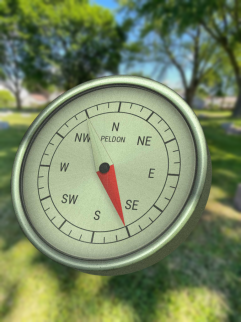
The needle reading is value=150 unit=°
